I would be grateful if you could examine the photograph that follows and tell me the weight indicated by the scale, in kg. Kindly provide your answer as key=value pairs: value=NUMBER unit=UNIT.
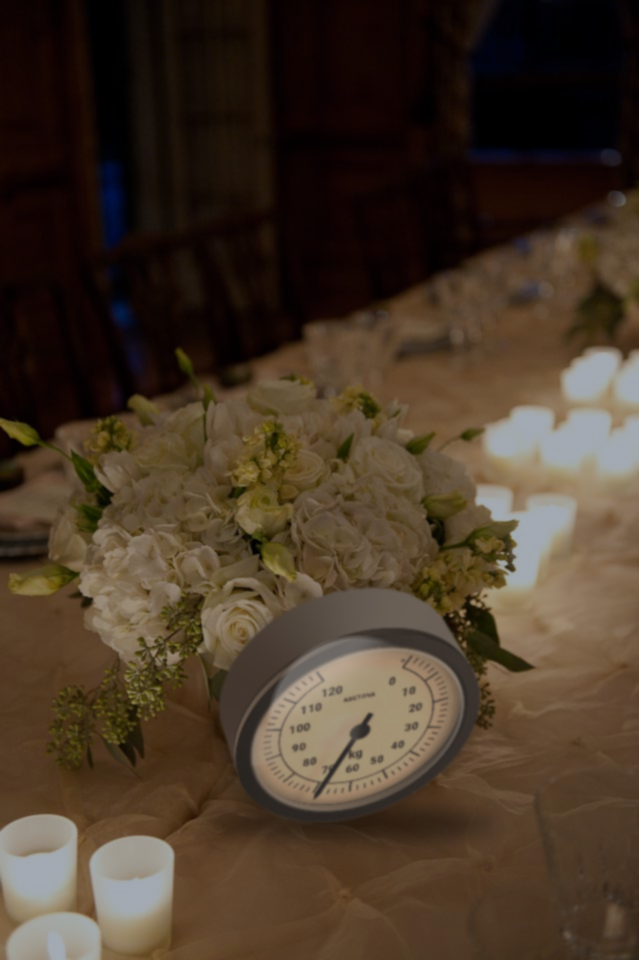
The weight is value=70 unit=kg
